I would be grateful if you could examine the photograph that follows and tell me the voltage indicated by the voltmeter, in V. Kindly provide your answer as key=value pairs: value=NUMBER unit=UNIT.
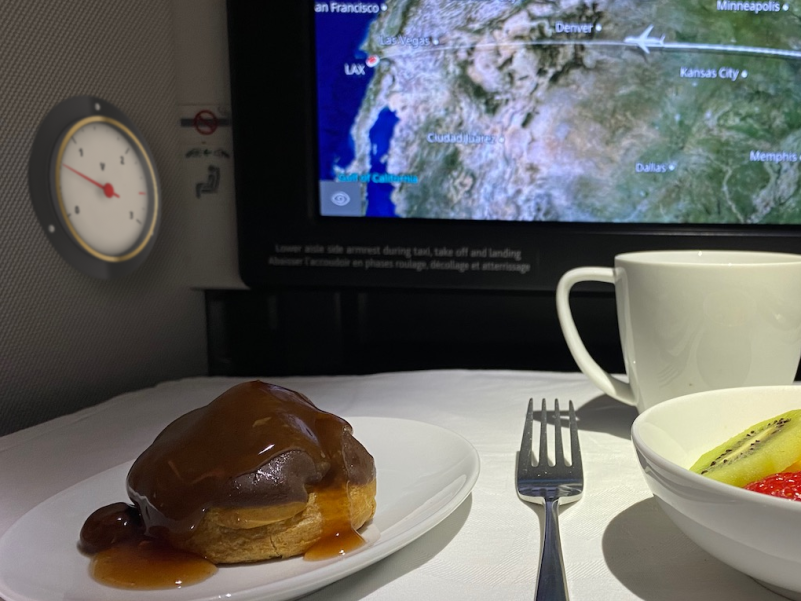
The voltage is value=0.6 unit=V
